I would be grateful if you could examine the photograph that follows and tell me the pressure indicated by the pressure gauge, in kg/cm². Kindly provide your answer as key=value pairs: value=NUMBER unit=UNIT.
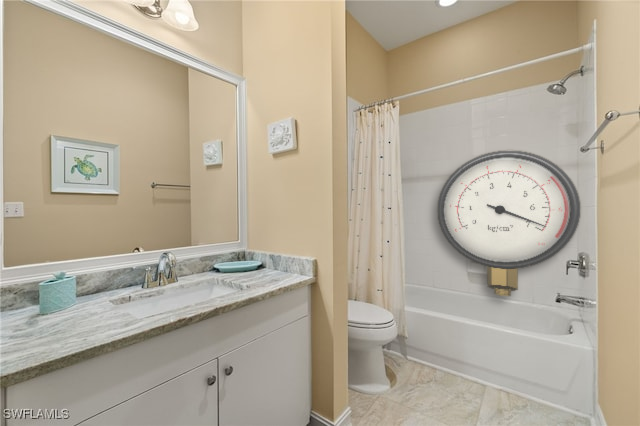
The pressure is value=6.8 unit=kg/cm²
